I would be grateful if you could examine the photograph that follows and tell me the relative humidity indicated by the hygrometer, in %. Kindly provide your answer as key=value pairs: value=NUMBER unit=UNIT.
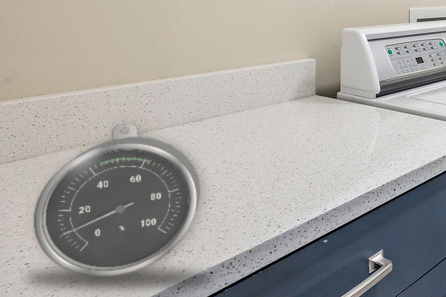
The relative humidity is value=10 unit=%
